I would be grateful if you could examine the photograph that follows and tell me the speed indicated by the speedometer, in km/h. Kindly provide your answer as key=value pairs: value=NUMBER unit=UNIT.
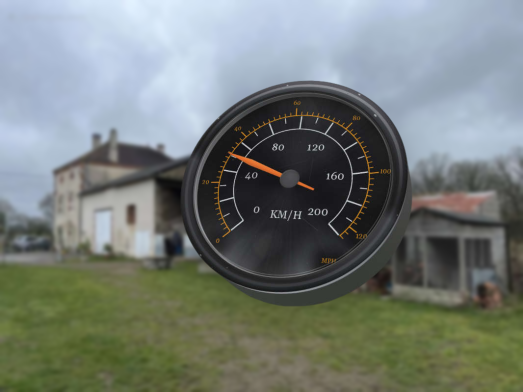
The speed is value=50 unit=km/h
